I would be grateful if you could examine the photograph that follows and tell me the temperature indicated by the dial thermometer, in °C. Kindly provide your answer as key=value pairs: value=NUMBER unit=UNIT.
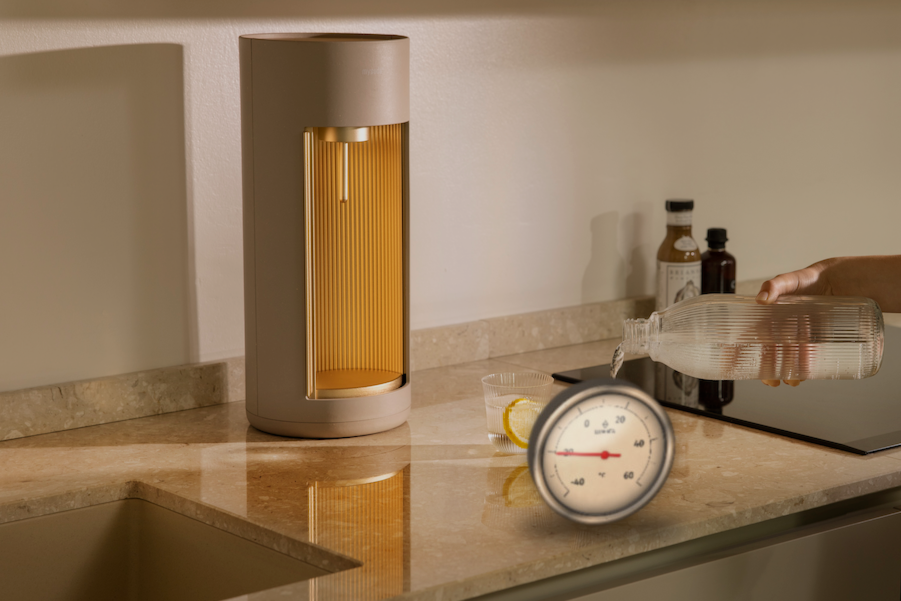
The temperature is value=-20 unit=°C
